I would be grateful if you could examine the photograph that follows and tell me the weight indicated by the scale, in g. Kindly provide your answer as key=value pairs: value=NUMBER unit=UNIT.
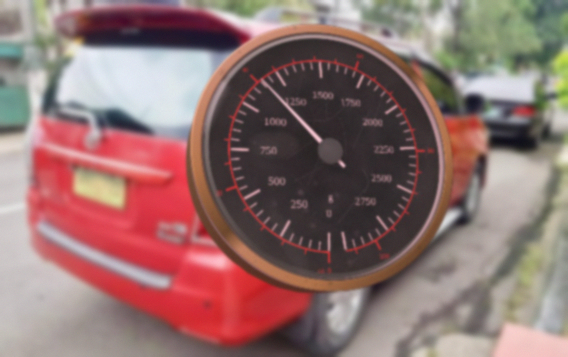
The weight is value=1150 unit=g
